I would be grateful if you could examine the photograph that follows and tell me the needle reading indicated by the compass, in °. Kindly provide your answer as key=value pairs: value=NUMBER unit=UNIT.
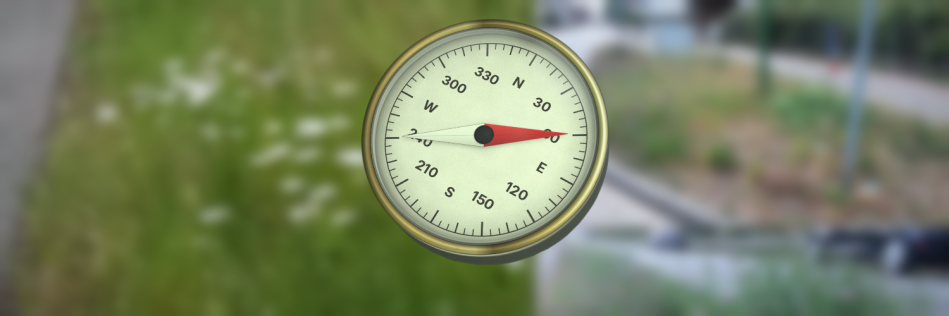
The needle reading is value=60 unit=°
